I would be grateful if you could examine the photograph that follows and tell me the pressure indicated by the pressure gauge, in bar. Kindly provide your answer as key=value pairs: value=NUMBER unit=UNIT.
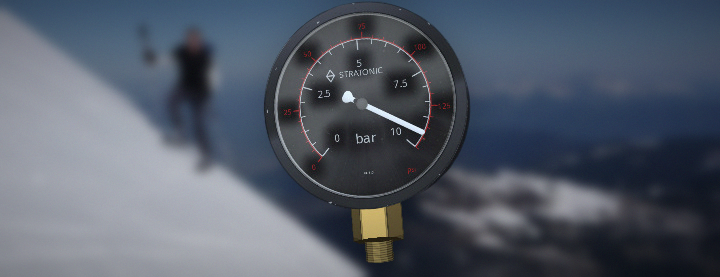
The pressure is value=9.5 unit=bar
